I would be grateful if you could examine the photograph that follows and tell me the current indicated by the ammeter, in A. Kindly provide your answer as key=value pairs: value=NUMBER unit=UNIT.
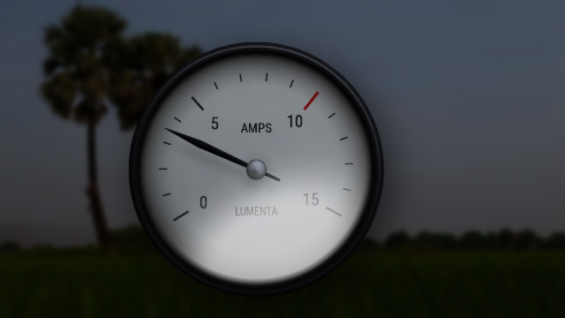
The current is value=3.5 unit=A
